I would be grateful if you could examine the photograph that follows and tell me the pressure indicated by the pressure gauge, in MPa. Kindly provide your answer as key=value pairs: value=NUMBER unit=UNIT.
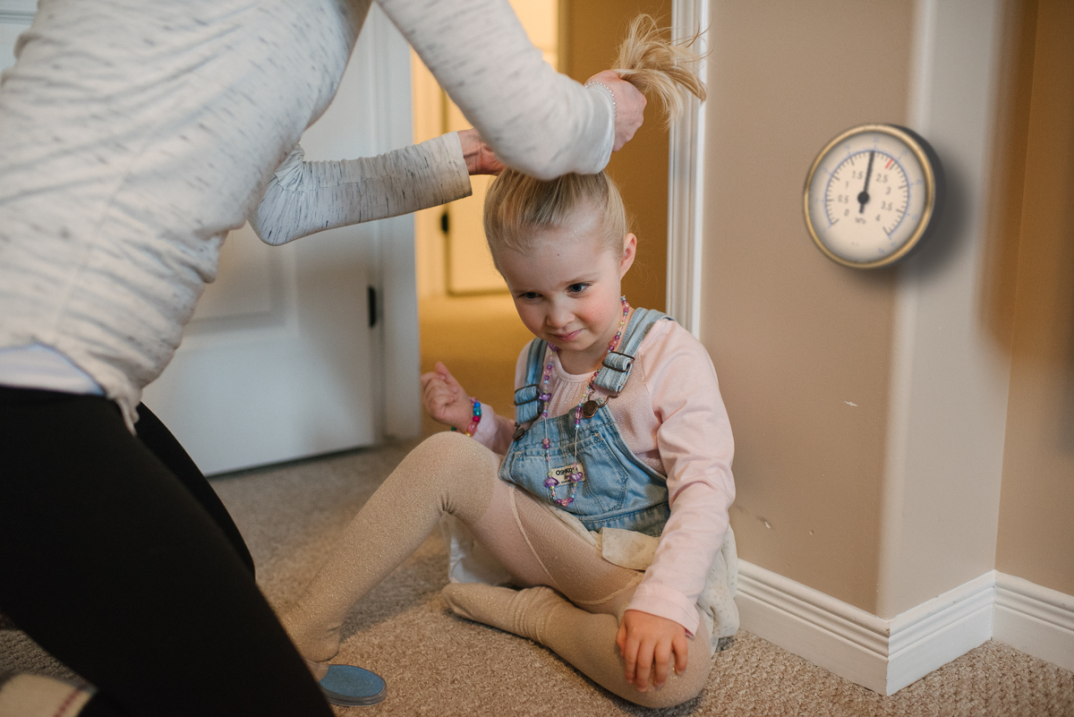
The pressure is value=2 unit=MPa
